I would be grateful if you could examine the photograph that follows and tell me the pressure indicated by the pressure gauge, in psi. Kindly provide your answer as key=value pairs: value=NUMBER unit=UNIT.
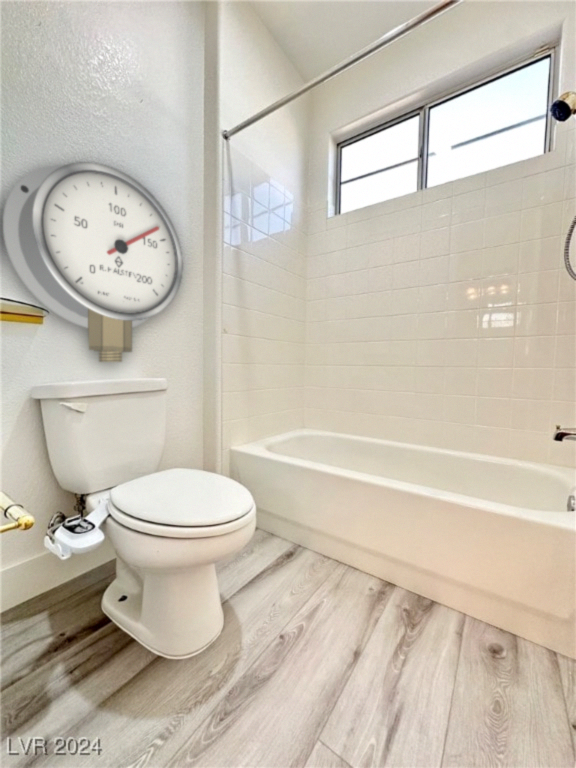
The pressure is value=140 unit=psi
